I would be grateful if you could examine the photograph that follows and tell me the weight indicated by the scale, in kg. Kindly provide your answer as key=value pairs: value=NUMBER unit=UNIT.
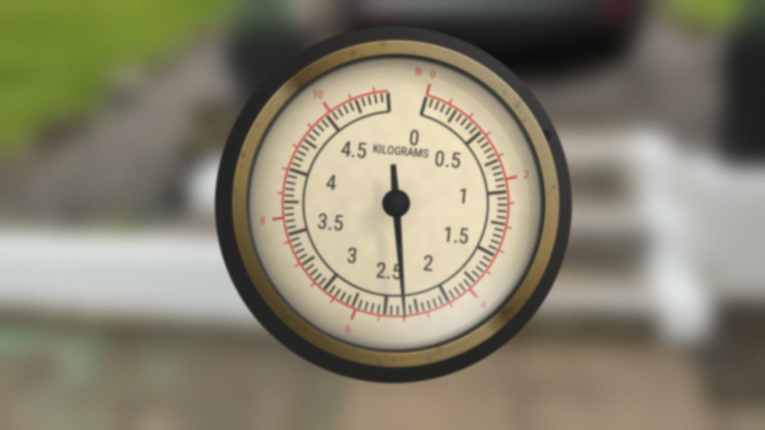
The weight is value=2.35 unit=kg
